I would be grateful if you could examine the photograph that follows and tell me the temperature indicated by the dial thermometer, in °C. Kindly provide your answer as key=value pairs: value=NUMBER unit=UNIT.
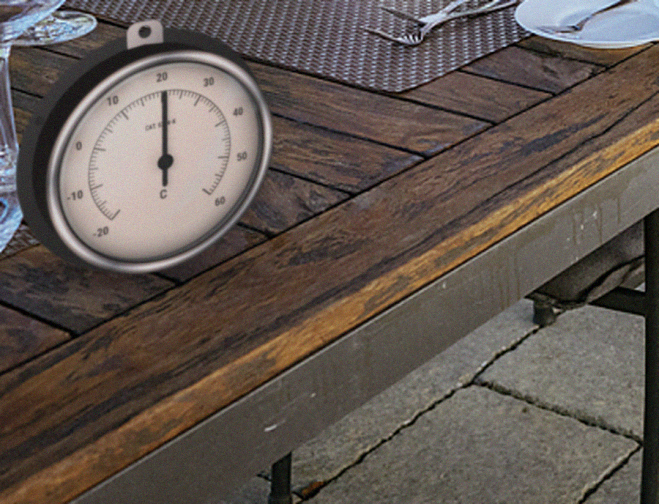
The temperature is value=20 unit=°C
